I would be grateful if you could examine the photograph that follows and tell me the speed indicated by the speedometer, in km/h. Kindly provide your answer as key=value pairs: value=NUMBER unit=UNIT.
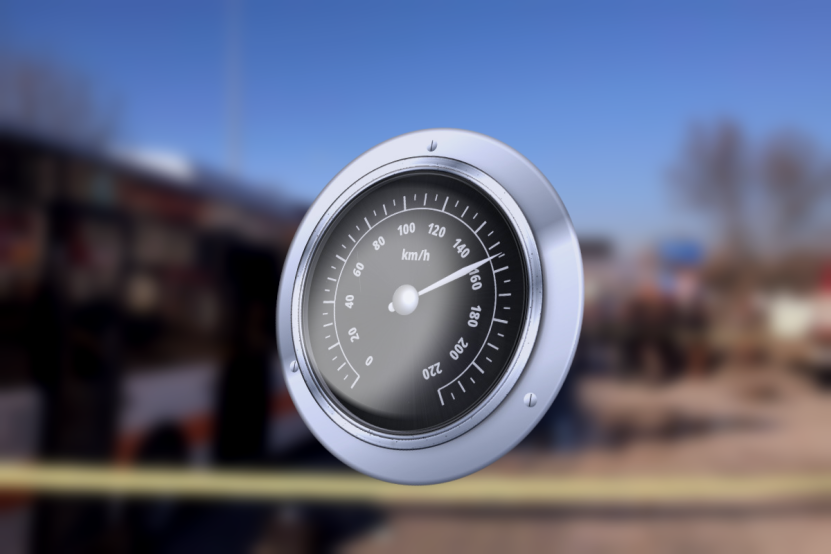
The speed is value=155 unit=km/h
